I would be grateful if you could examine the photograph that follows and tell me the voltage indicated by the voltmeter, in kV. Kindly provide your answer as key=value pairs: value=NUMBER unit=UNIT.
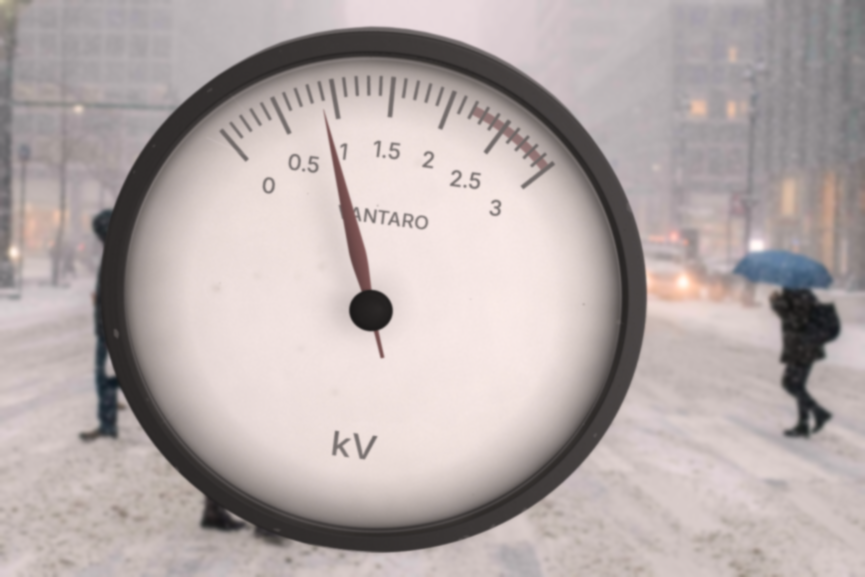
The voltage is value=0.9 unit=kV
